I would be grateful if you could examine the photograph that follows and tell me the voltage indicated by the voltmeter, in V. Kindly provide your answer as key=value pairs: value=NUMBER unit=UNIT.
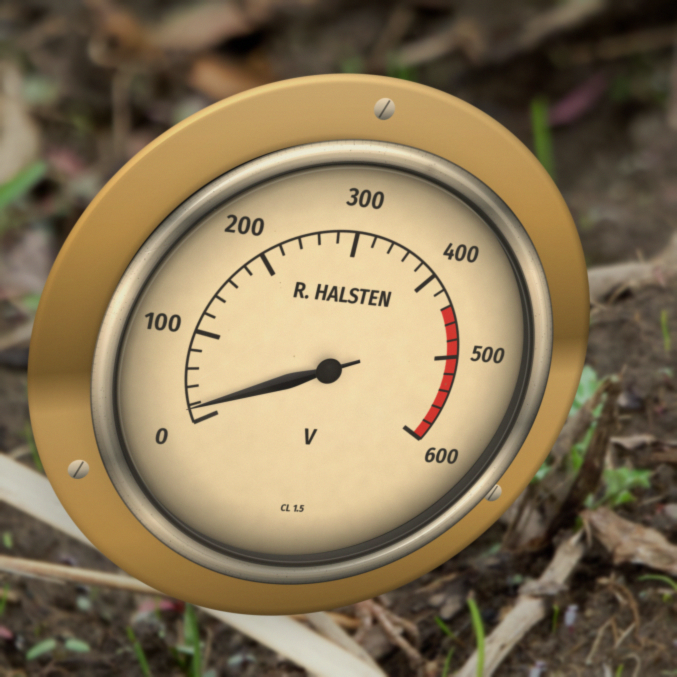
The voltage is value=20 unit=V
